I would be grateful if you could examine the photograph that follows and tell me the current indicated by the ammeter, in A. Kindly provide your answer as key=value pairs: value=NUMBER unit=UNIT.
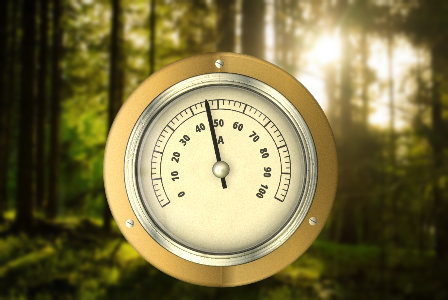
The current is value=46 unit=A
